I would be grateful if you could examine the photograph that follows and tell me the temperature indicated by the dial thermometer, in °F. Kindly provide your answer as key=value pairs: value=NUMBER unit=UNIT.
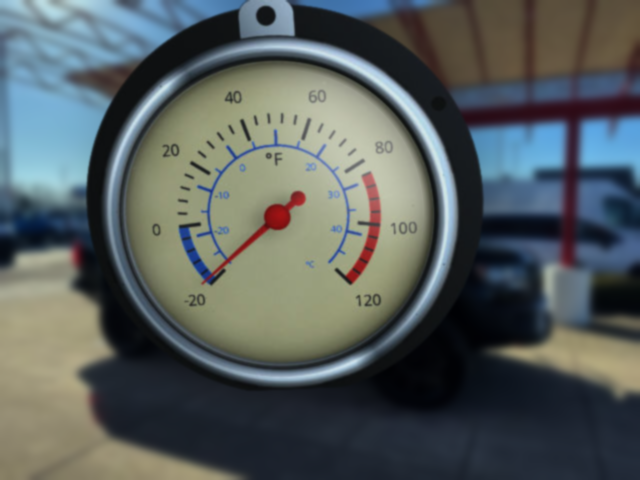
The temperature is value=-18 unit=°F
